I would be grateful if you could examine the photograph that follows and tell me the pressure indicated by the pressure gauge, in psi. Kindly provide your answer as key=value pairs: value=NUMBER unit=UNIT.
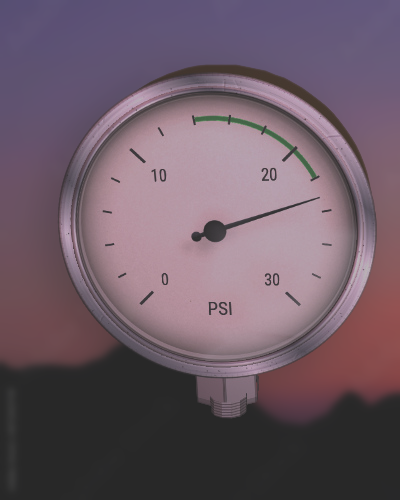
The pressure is value=23 unit=psi
